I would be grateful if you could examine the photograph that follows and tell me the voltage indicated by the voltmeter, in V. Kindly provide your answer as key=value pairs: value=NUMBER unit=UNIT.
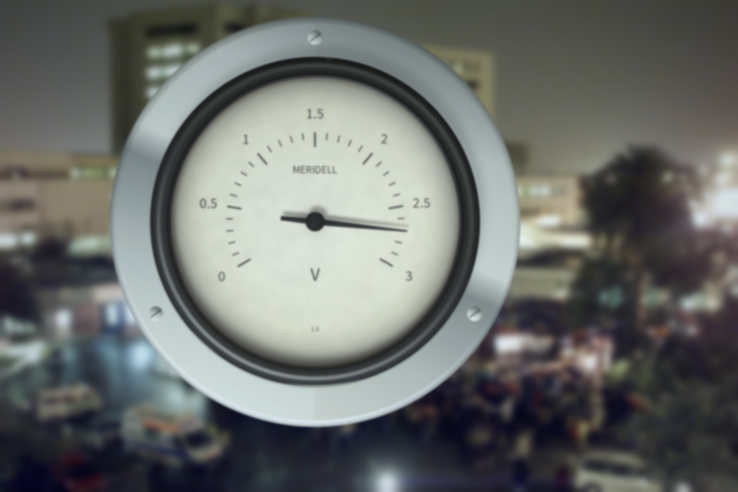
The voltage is value=2.7 unit=V
